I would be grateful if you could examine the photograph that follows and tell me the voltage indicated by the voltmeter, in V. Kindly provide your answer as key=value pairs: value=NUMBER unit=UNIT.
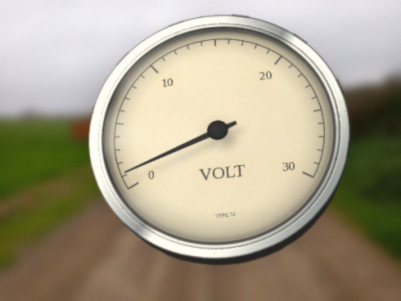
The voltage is value=1 unit=V
